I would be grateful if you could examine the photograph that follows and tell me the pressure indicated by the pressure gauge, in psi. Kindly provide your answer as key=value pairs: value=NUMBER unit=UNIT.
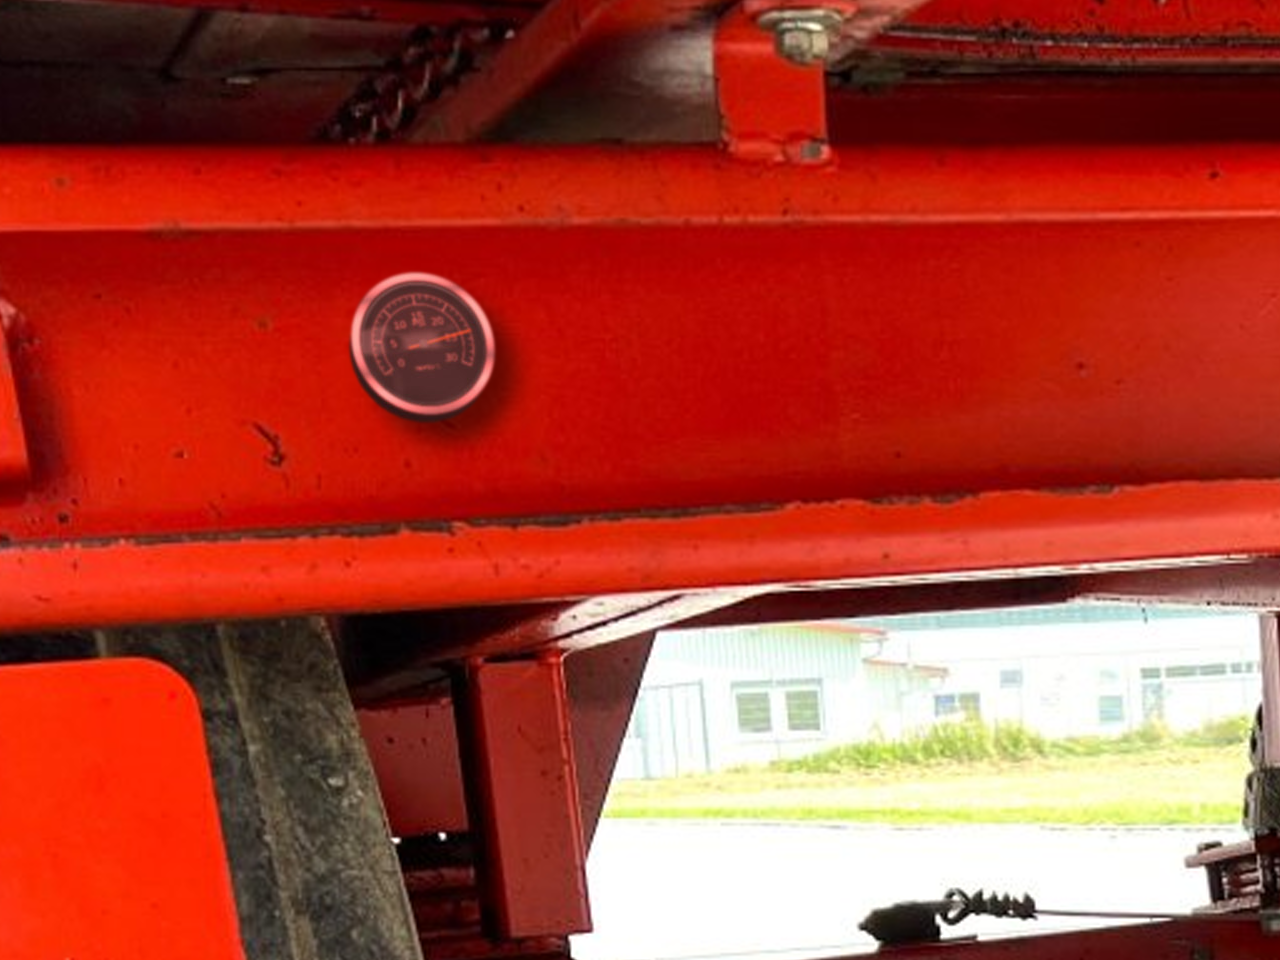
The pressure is value=25 unit=psi
